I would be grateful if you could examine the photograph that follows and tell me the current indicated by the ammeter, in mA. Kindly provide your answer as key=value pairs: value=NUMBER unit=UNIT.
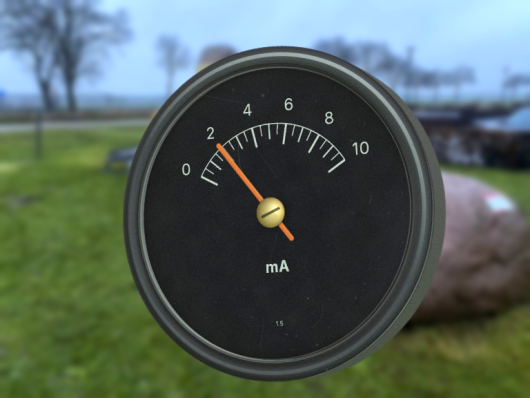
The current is value=2 unit=mA
